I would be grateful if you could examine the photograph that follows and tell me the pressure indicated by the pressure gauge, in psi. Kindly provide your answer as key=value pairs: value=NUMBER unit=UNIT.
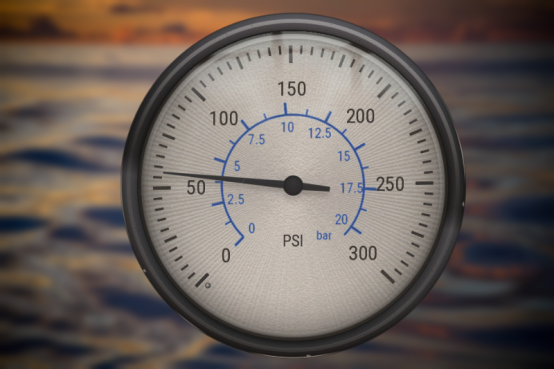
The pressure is value=57.5 unit=psi
